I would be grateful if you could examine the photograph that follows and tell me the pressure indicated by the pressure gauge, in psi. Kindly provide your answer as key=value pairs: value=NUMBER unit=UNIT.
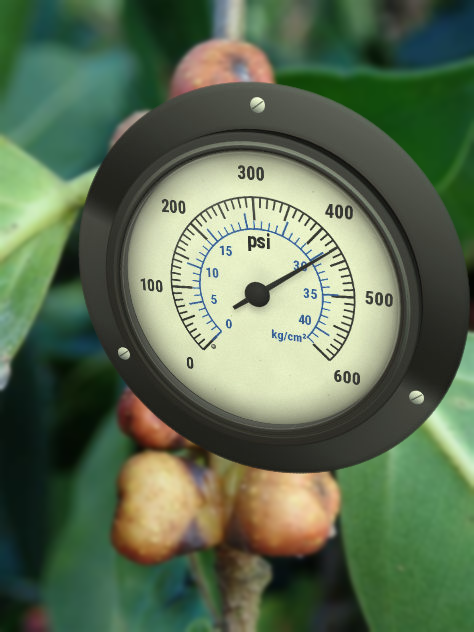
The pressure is value=430 unit=psi
